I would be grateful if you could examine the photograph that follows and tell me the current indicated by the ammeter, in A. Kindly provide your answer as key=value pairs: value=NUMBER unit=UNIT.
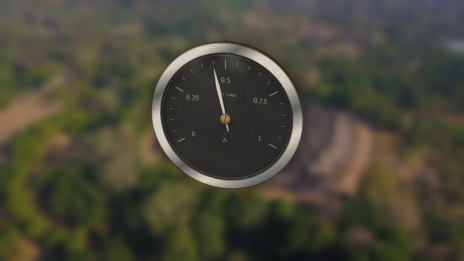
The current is value=0.45 unit=A
